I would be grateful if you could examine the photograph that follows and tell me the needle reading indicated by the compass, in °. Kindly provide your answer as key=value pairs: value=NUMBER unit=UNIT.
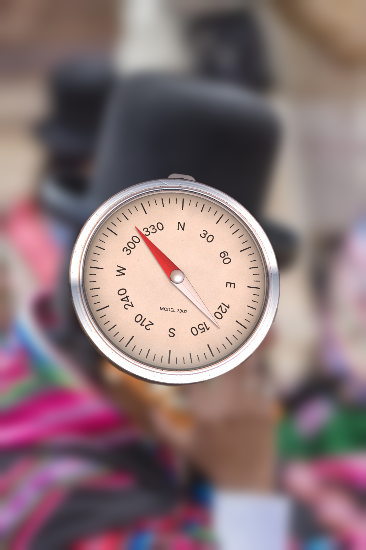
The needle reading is value=315 unit=°
